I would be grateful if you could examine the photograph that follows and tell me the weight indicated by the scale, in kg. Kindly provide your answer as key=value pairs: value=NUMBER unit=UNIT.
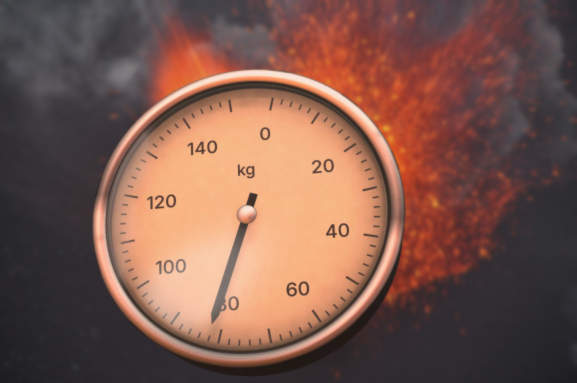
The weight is value=82 unit=kg
